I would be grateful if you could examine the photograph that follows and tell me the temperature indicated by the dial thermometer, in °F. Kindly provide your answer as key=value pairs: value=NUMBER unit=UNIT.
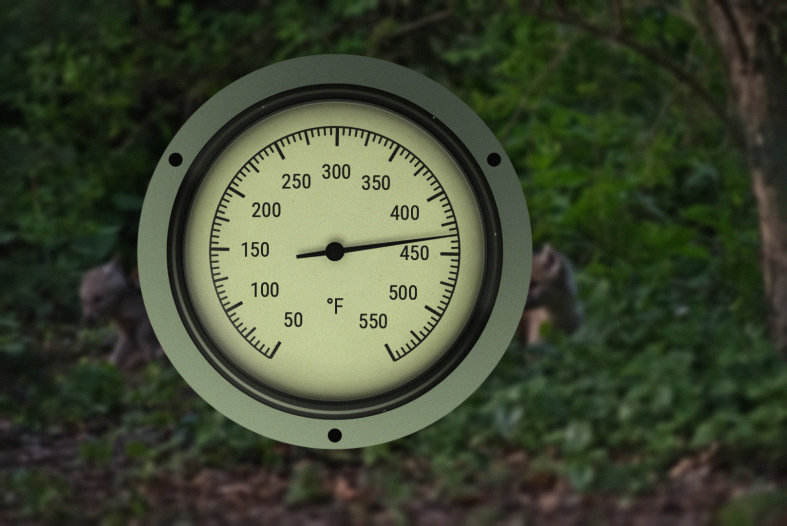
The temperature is value=435 unit=°F
